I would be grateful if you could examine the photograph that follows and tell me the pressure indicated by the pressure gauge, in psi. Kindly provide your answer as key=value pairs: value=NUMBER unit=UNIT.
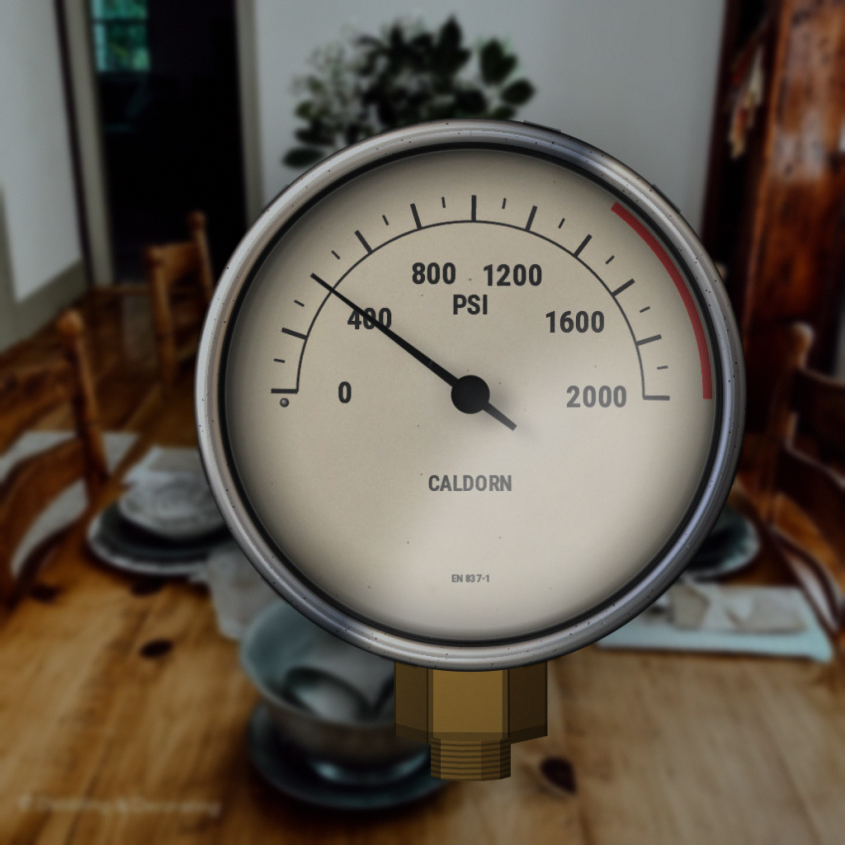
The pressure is value=400 unit=psi
